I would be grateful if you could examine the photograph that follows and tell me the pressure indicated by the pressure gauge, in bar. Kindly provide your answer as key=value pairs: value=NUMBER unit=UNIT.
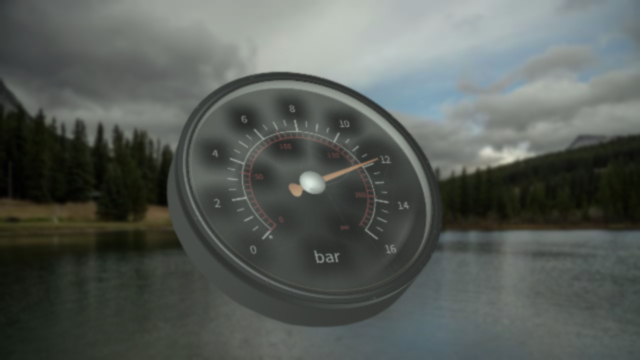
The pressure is value=12 unit=bar
